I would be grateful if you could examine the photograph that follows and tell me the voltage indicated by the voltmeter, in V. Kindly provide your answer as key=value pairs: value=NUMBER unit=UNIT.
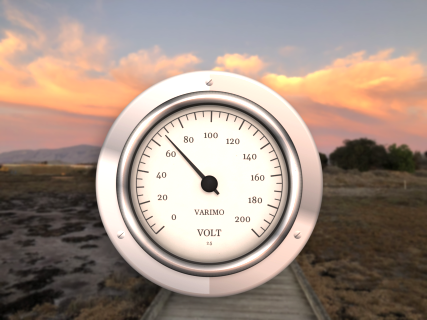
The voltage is value=67.5 unit=V
